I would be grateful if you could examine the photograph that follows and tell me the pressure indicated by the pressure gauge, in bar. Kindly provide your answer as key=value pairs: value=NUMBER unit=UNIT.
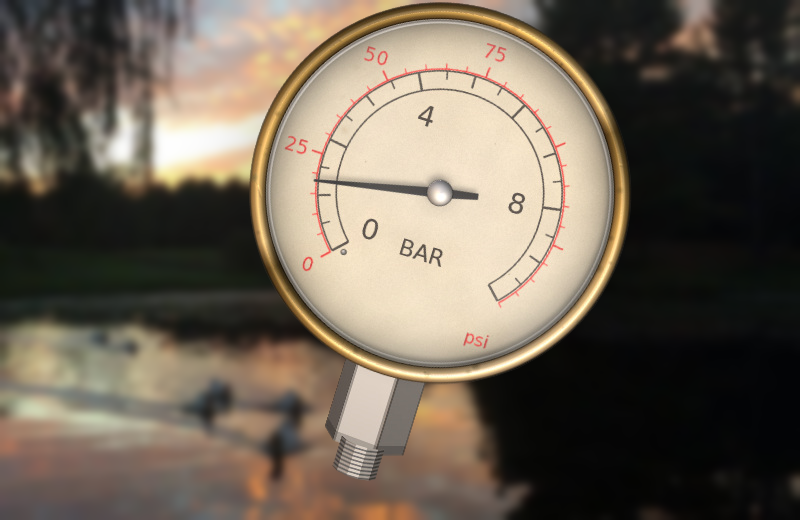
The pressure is value=1.25 unit=bar
